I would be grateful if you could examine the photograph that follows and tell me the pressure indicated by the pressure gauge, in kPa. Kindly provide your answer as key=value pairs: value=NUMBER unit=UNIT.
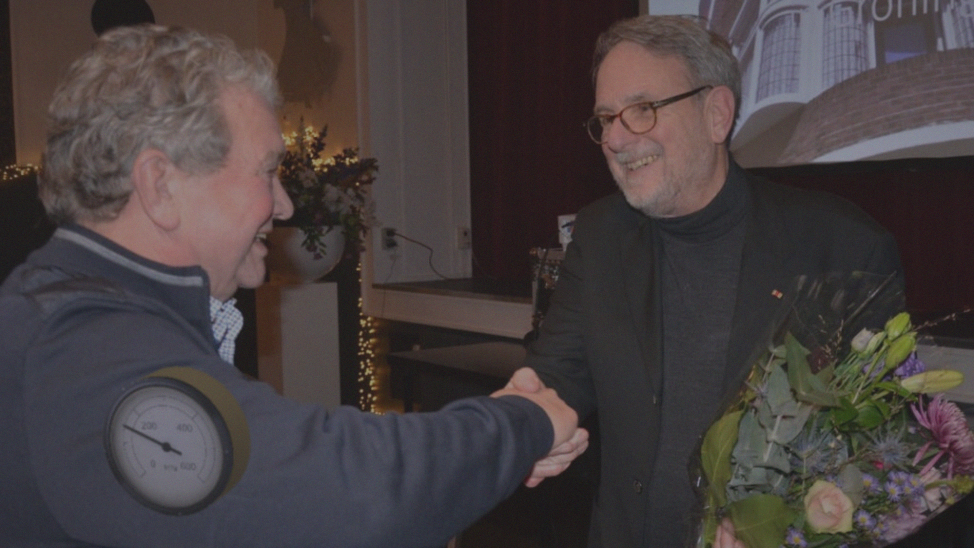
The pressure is value=150 unit=kPa
